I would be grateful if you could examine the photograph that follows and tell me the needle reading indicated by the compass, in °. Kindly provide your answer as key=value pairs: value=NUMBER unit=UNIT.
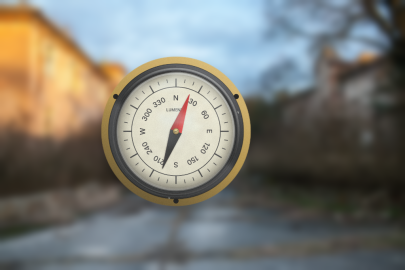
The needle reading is value=20 unit=°
